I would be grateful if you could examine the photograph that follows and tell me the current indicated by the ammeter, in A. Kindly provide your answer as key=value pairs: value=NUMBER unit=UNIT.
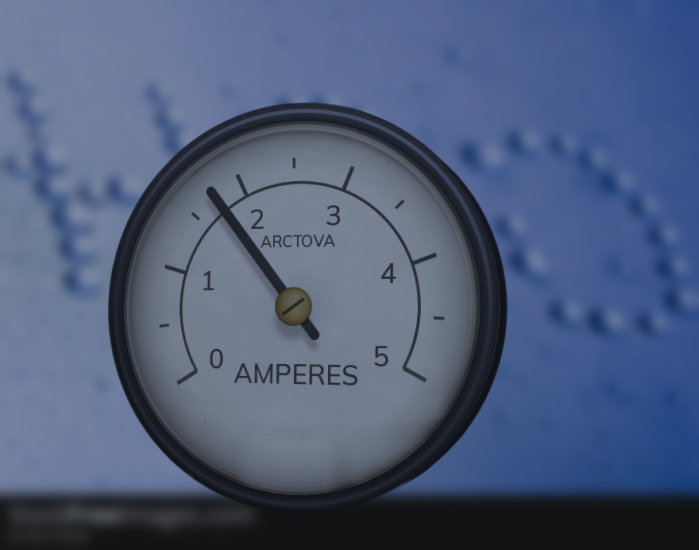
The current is value=1.75 unit=A
